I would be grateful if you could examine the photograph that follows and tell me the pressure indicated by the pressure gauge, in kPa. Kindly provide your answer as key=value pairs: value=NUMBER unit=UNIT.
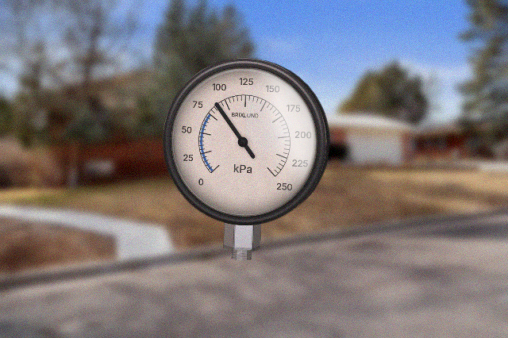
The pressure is value=90 unit=kPa
